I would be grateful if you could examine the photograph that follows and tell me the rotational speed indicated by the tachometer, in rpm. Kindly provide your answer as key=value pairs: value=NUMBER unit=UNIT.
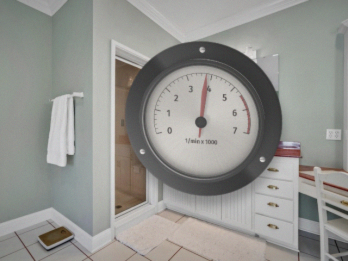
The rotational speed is value=3800 unit=rpm
